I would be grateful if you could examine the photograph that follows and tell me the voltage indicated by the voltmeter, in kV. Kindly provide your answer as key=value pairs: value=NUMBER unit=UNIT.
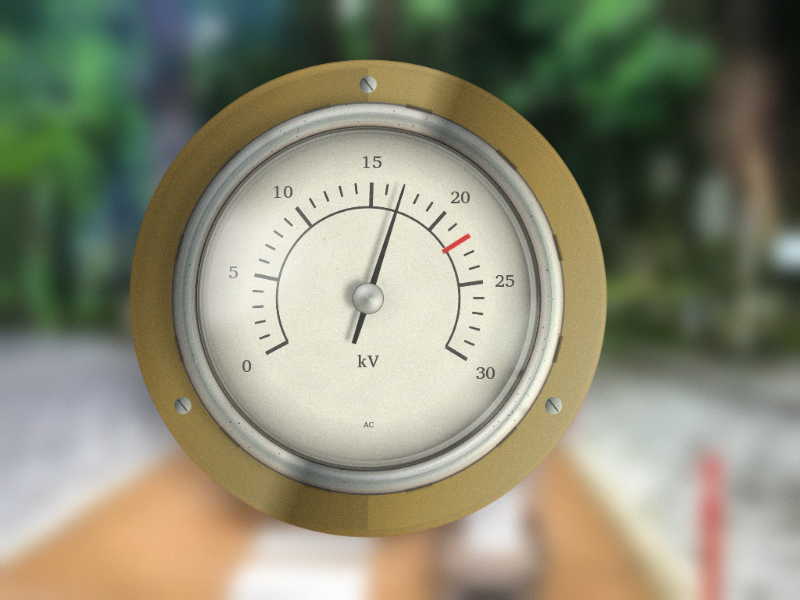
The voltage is value=17 unit=kV
